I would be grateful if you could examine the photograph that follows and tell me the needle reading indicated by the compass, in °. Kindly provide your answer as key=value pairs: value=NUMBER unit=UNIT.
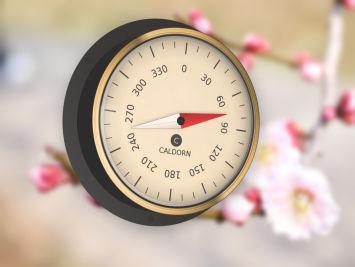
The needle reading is value=75 unit=°
